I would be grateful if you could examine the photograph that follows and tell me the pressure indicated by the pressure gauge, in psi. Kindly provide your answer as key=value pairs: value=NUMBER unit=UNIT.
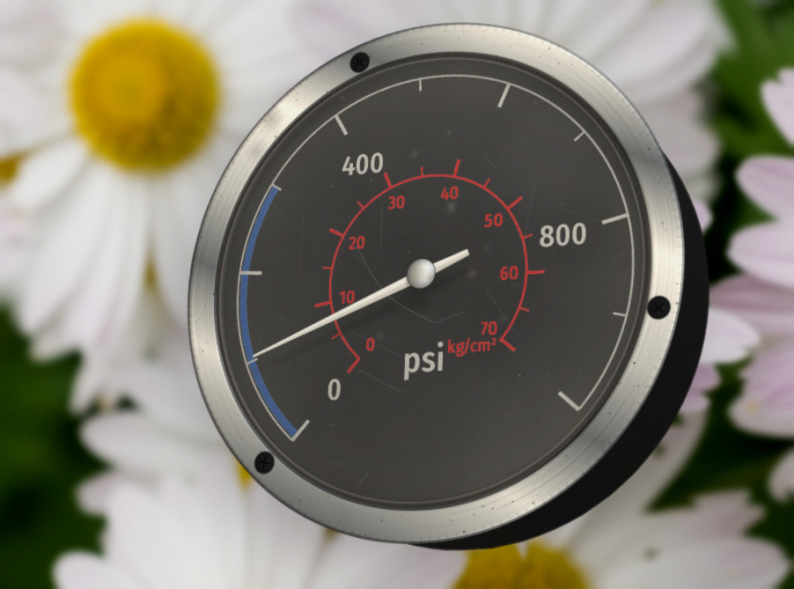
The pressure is value=100 unit=psi
